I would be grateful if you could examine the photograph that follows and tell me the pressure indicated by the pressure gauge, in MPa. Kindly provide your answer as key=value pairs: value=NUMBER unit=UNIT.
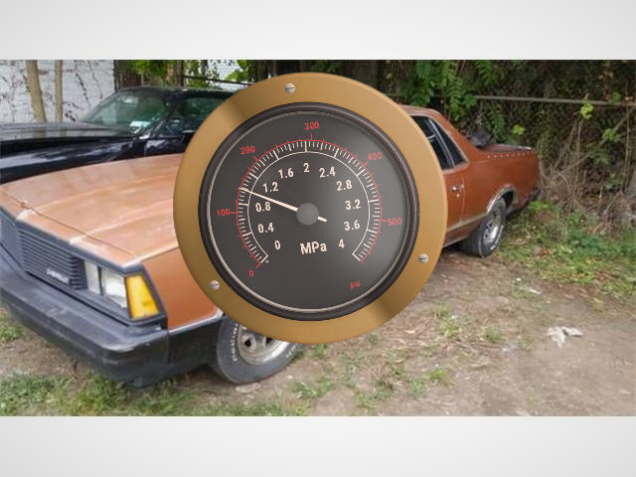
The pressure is value=1 unit=MPa
